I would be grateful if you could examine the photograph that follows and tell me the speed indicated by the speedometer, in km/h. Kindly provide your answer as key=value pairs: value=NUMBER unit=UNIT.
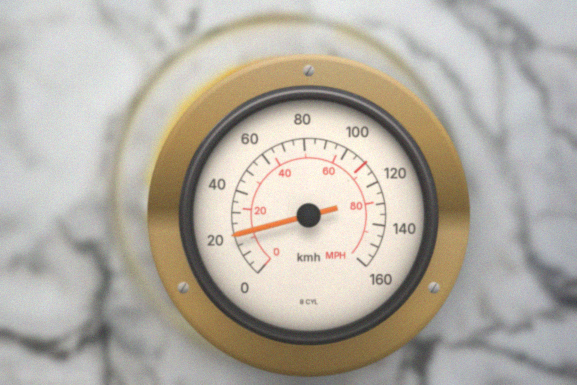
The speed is value=20 unit=km/h
